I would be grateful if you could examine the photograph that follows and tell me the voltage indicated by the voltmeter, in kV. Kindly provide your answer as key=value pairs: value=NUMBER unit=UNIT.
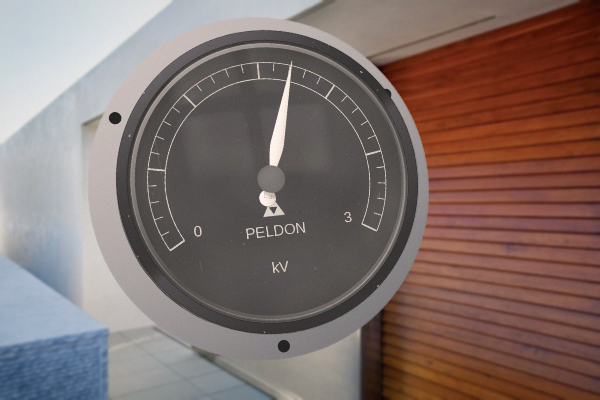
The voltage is value=1.7 unit=kV
